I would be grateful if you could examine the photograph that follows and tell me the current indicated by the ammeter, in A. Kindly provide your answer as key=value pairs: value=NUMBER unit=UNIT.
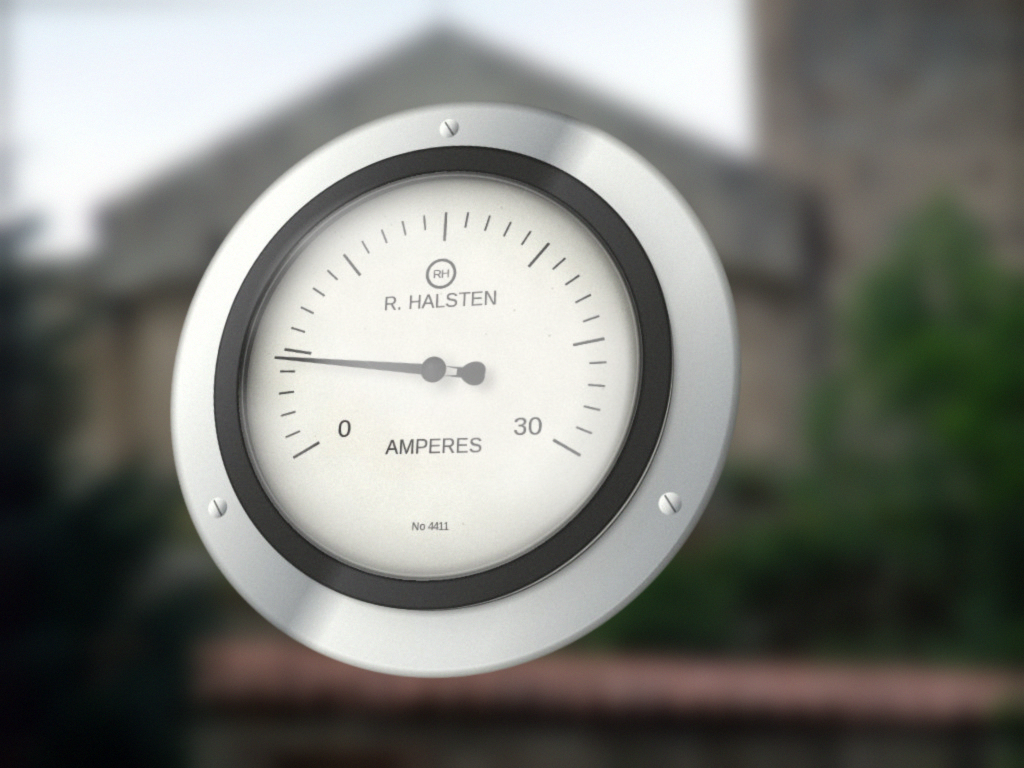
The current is value=4.5 unit=A
